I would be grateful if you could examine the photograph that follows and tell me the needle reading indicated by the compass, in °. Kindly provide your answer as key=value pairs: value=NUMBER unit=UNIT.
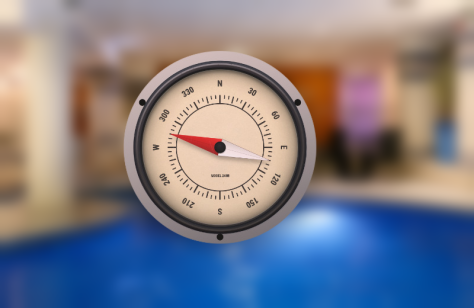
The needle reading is value=285 unit=°
